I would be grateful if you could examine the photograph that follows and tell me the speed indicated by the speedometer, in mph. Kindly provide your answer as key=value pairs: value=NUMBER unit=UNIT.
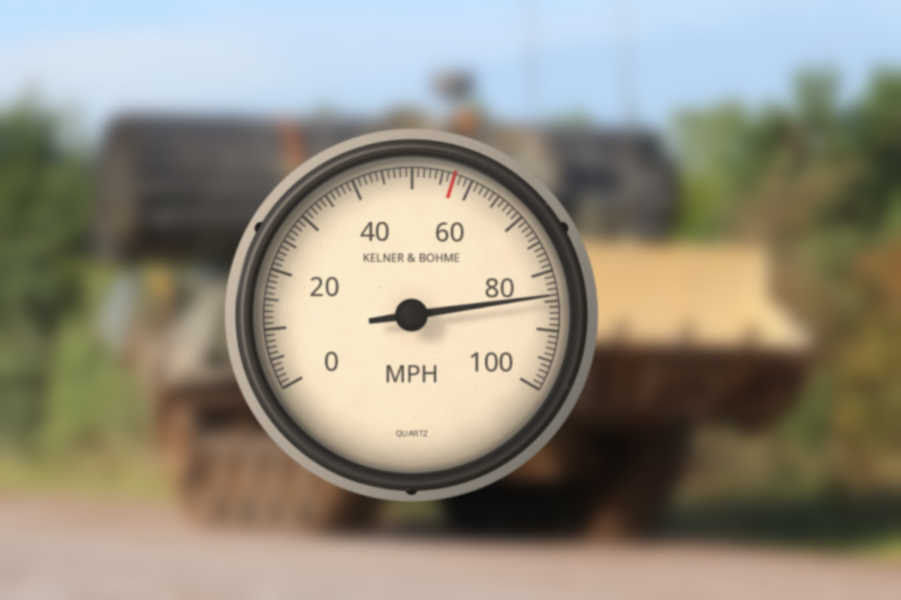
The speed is value=84 unit=mph
